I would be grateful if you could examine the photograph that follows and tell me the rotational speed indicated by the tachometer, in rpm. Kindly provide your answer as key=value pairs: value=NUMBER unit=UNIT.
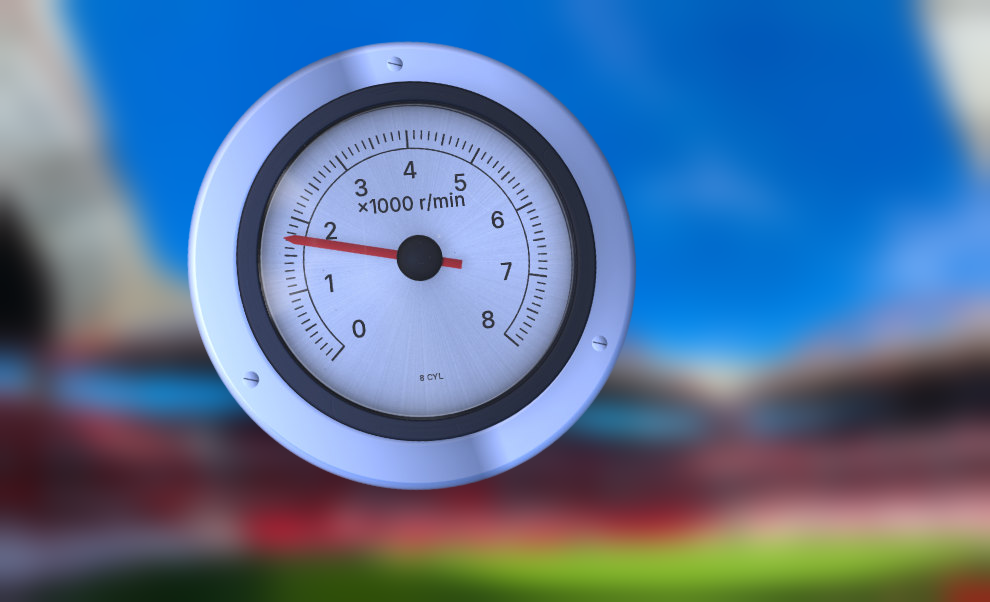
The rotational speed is value=1700 unit=rpm
